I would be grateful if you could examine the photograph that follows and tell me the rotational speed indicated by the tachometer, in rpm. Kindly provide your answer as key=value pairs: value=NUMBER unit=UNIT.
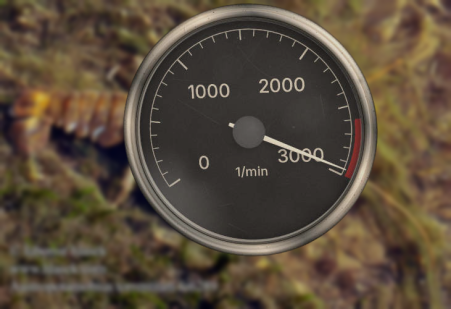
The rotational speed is value=2950 unit=rpm
